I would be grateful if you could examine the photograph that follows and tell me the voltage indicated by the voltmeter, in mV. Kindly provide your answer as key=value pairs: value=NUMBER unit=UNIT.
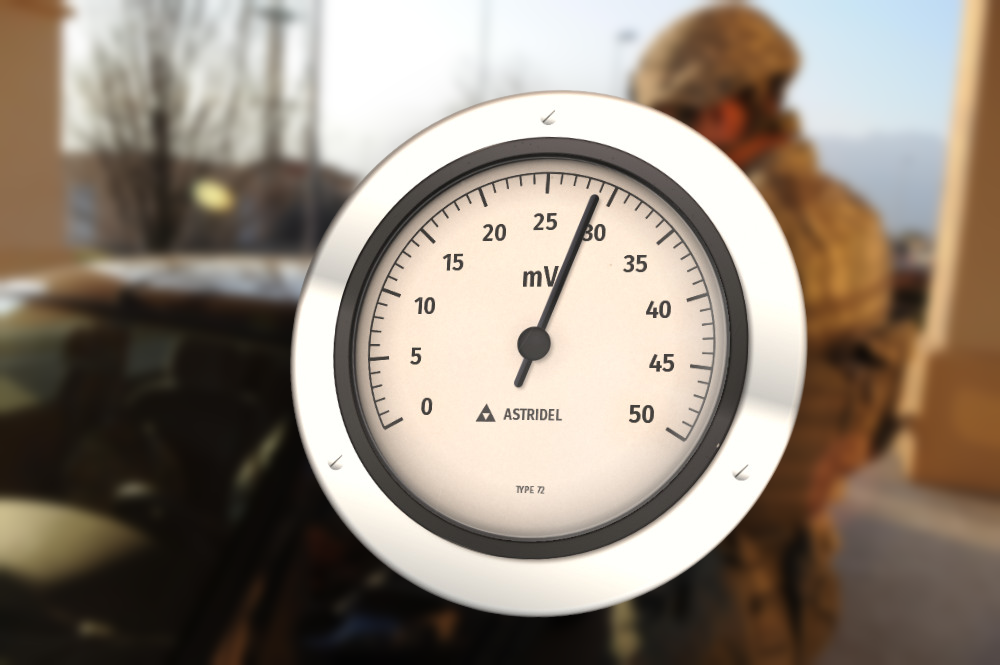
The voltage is value=29 unit=mV
